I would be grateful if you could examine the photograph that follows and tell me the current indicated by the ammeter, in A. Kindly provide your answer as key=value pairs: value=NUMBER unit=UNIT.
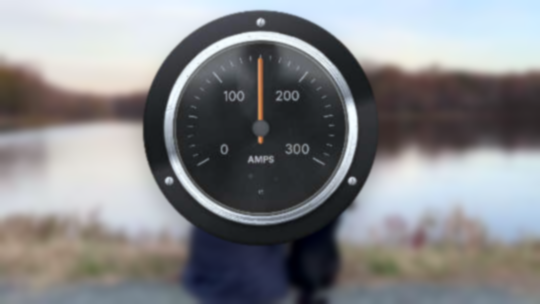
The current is value=150 unit=A
